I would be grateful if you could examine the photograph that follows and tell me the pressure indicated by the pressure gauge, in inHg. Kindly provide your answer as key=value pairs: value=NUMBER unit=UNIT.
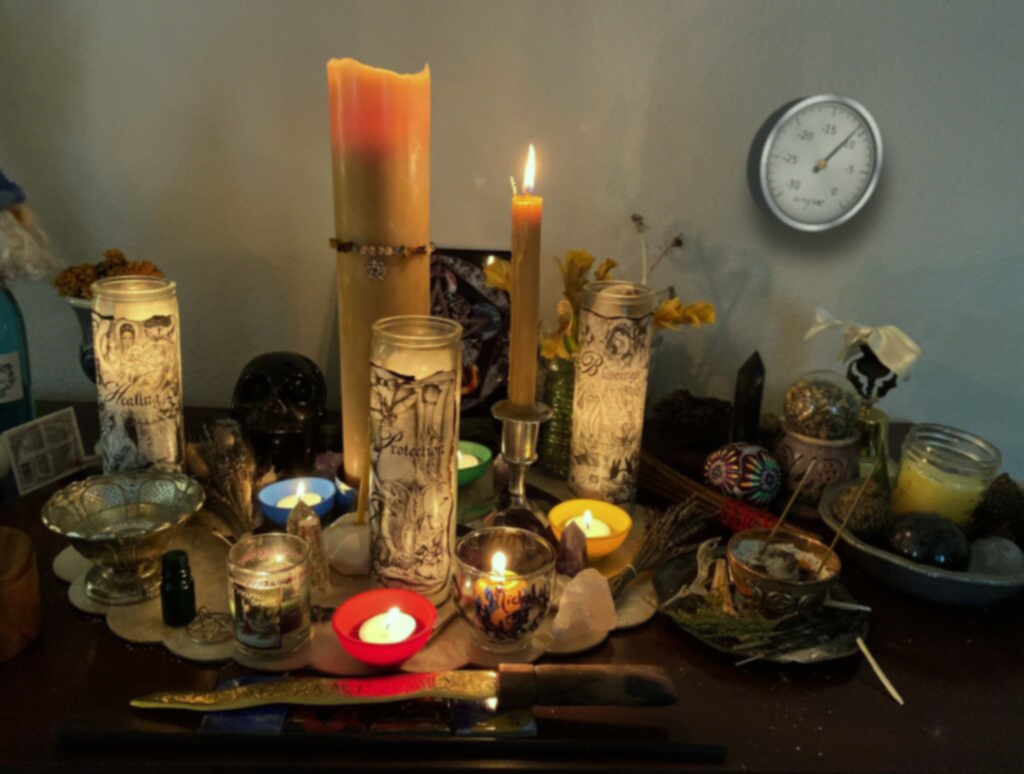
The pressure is value=-11 unit=inHg
